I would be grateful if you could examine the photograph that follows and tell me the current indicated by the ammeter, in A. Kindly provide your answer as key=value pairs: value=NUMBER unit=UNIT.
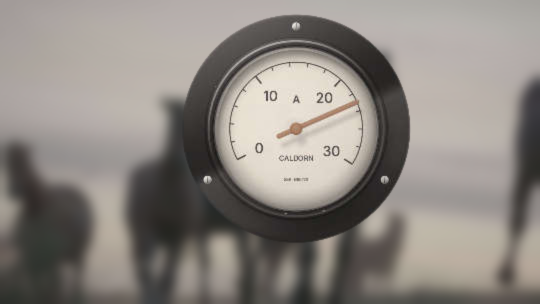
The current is value=23 unit=A
